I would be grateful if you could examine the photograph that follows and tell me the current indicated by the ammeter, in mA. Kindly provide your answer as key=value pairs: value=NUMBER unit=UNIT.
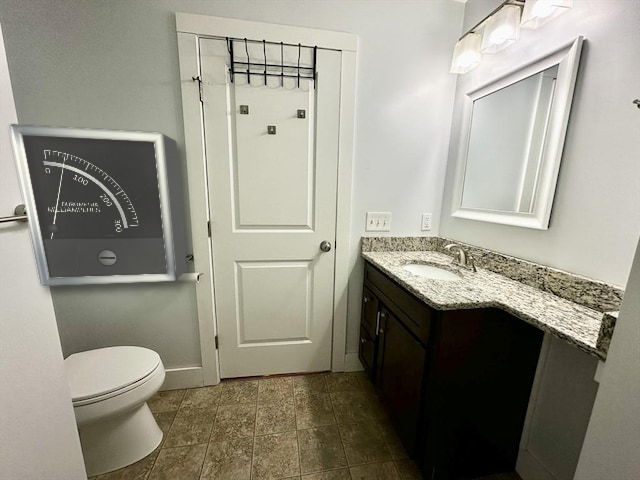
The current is value=50 unit=mA
